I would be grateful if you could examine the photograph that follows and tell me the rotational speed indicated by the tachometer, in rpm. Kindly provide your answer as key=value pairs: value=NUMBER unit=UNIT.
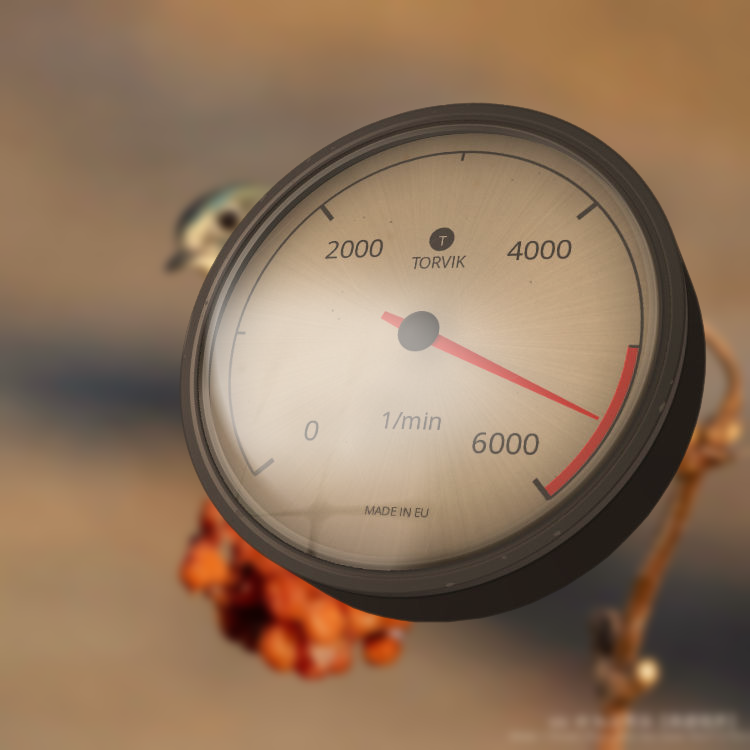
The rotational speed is value=5500 unit=rpm
